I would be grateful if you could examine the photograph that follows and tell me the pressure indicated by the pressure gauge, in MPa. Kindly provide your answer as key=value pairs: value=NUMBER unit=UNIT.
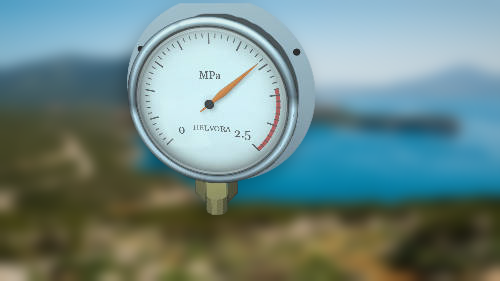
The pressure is value=1.7 unit=MPa
